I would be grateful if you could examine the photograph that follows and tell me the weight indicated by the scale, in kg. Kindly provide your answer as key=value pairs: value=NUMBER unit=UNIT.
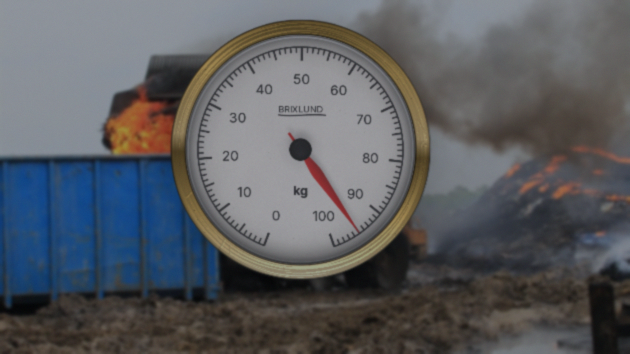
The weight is value=95 unit=kg
